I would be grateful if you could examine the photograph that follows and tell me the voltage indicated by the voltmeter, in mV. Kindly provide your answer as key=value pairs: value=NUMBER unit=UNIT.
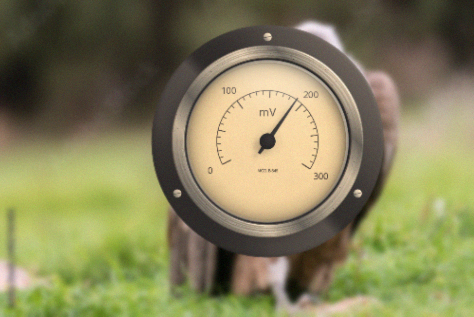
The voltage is value=190 unit=mV
